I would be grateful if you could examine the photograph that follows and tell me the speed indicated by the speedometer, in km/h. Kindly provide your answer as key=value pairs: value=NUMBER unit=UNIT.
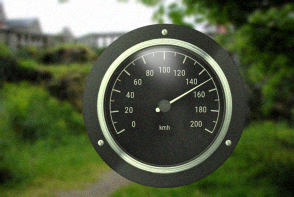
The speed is value=150 unit=km/h
